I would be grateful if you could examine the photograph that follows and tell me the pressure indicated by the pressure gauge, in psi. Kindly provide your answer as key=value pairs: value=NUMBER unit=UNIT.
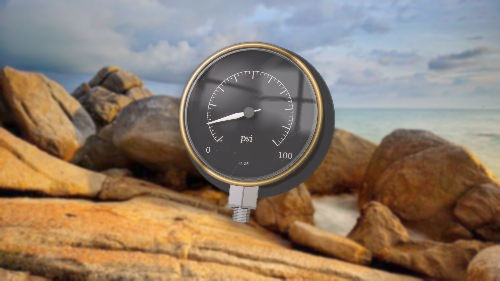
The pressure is value=10 unit=psi
